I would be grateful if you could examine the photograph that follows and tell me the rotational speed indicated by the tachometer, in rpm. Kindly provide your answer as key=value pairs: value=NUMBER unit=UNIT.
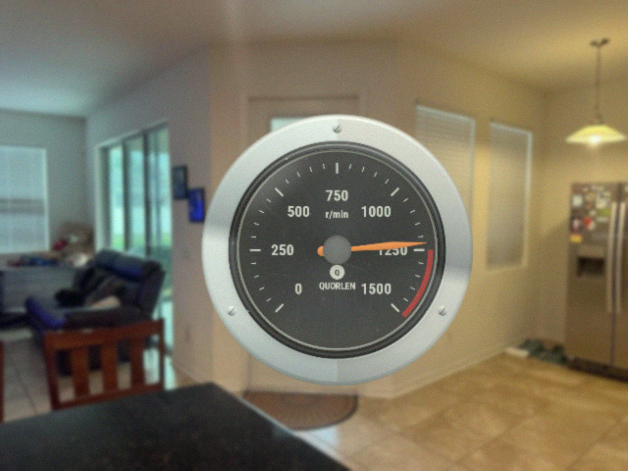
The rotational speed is value=1225 unit=rpm
